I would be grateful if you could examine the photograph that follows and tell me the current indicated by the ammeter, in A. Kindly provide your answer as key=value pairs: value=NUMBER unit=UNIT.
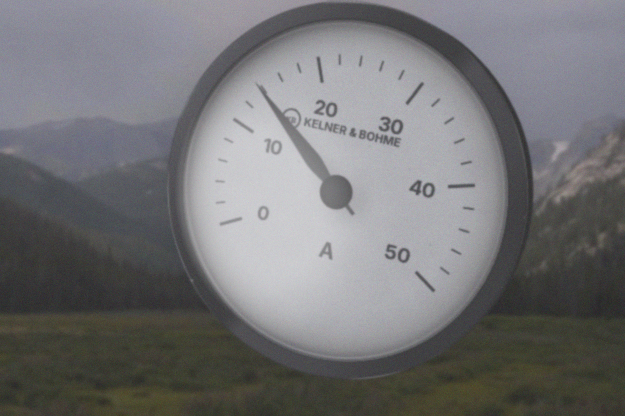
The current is value=14 unit=A
